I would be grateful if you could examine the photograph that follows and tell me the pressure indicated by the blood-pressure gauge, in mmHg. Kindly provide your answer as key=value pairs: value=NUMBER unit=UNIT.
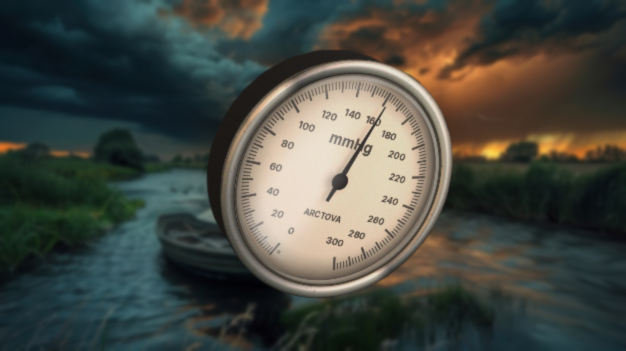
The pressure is value=160 unit=mmHg
